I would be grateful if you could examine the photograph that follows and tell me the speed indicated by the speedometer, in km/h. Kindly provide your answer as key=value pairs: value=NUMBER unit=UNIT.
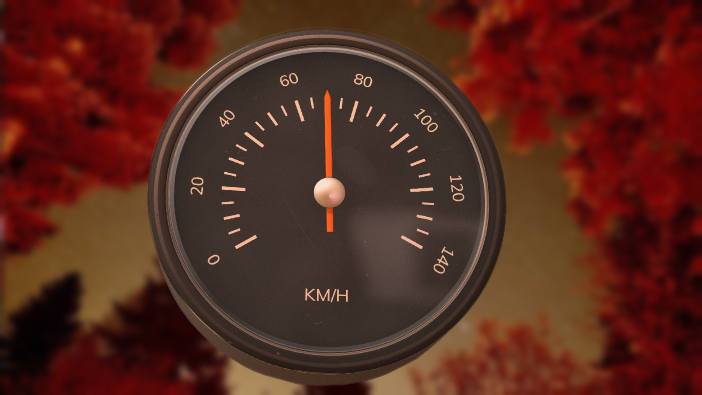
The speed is value=70 unit=km/h
